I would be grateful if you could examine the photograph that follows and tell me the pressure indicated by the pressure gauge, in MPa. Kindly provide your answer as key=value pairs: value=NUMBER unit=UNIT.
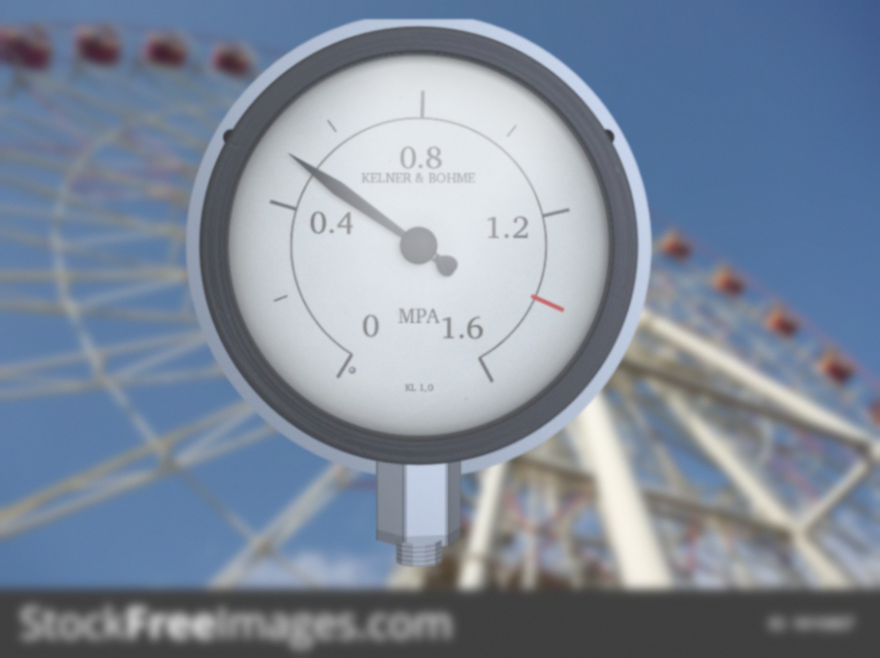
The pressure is value=0.5 unit=MPa
